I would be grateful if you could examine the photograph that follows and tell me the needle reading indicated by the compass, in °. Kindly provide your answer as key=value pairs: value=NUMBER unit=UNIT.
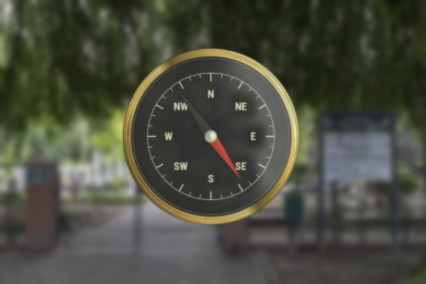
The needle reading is value=145 unit=°
